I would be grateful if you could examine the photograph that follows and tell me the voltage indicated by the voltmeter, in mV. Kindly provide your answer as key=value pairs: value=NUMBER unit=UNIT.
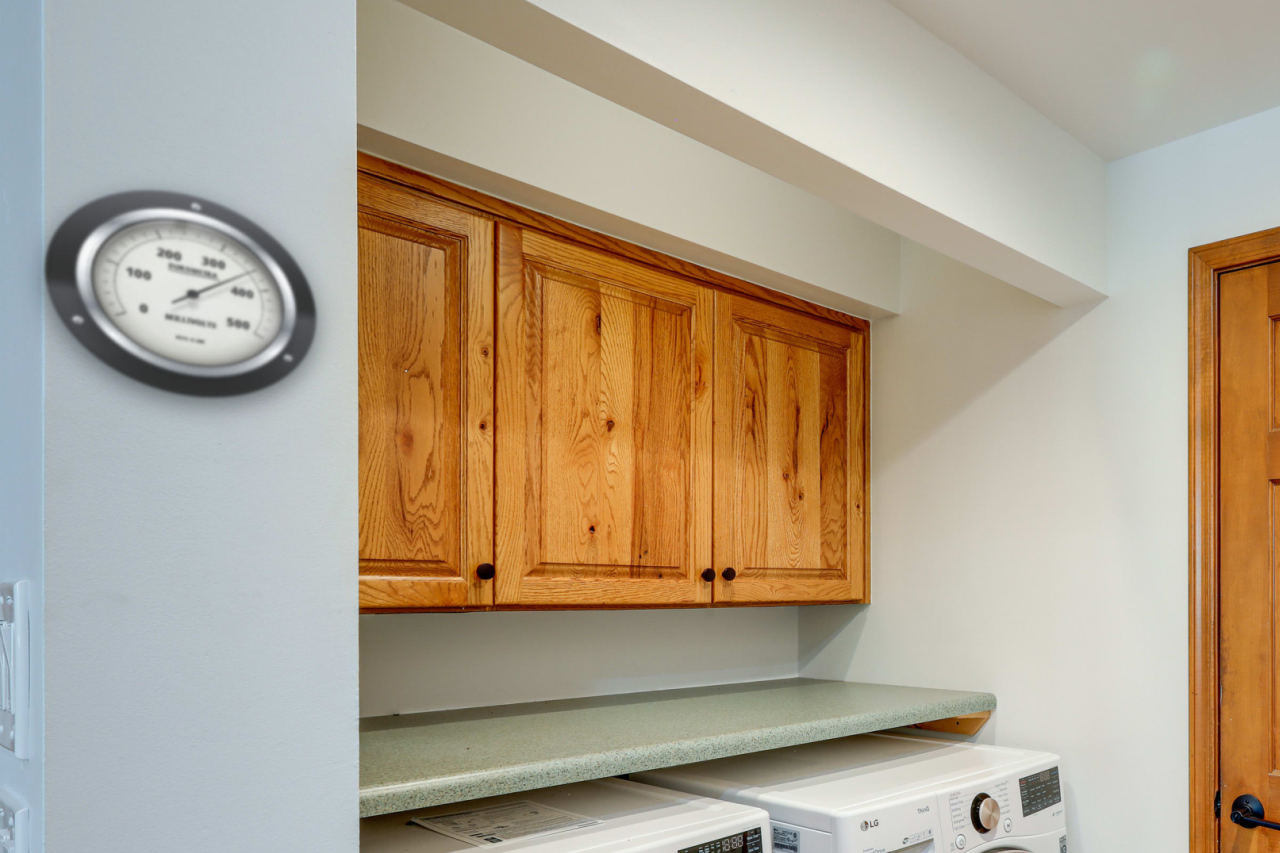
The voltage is value=360 unit=mV
